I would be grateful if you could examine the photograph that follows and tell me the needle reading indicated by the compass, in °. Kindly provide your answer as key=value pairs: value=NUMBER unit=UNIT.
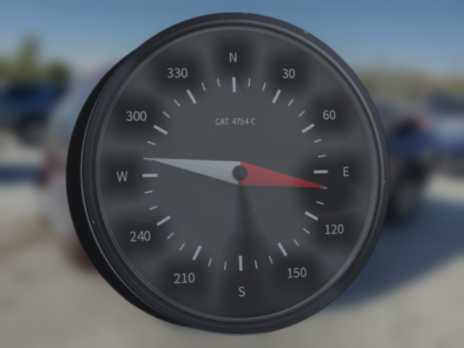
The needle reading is value=100 unit=°
